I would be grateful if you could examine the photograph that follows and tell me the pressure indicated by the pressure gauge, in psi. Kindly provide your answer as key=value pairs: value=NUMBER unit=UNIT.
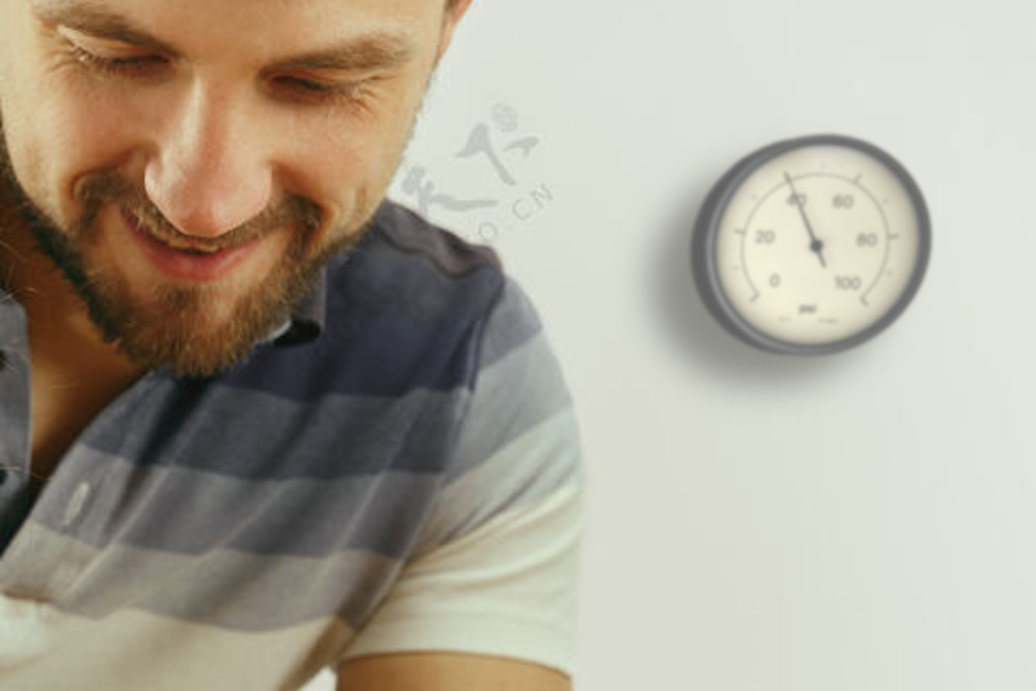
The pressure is value=40 unit=psi
